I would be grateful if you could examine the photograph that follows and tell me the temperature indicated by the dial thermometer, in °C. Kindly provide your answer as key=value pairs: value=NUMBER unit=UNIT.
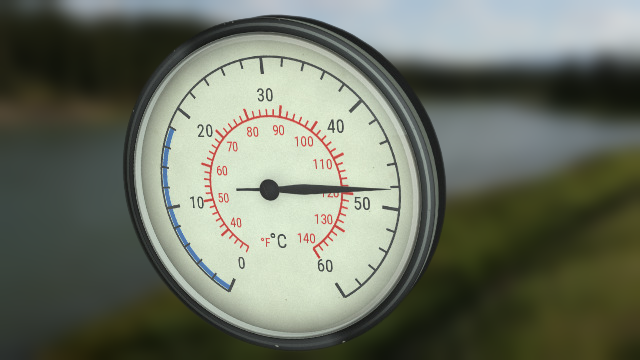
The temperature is value=48 unit=°C
